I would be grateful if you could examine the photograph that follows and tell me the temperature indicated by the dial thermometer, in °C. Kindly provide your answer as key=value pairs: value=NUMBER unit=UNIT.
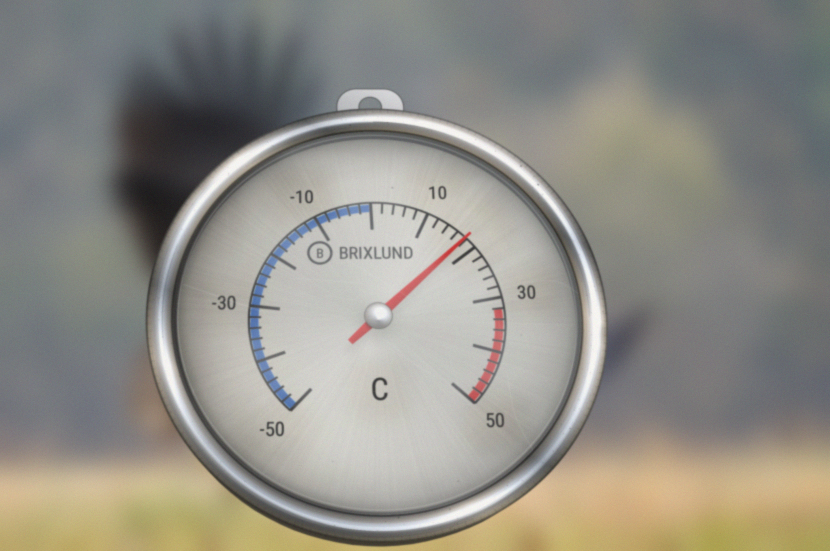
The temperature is value=18 unit=°C
